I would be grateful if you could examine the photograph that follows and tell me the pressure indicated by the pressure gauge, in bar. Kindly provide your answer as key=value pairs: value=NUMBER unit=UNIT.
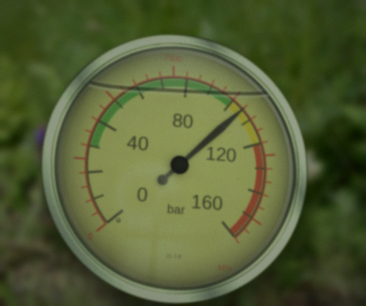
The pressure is value=105 unit=bar
